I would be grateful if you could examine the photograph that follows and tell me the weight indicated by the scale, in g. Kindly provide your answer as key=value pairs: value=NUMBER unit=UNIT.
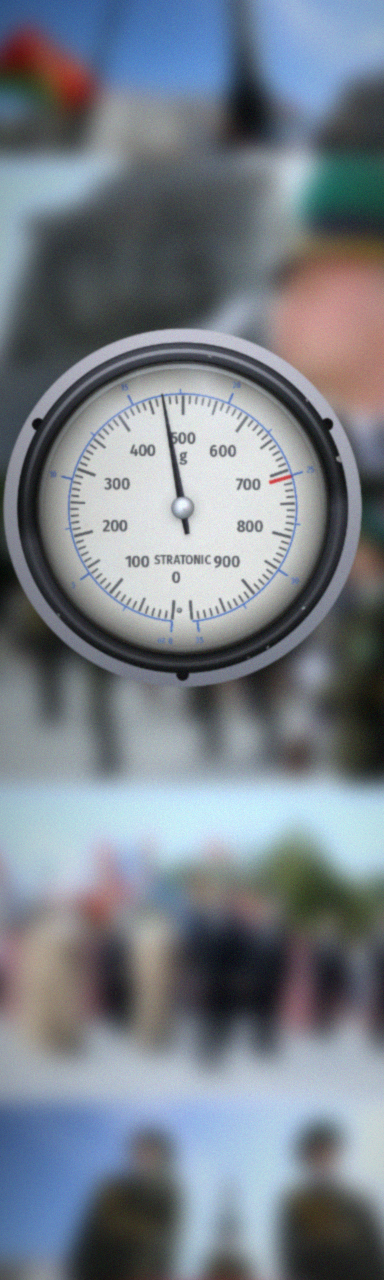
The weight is value=470 unit=g
